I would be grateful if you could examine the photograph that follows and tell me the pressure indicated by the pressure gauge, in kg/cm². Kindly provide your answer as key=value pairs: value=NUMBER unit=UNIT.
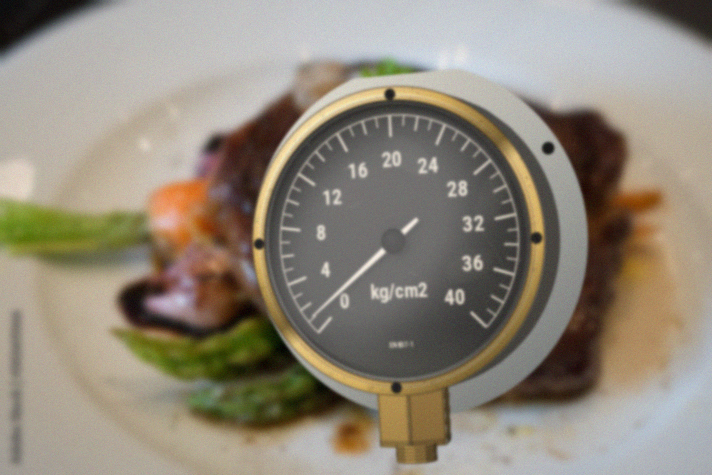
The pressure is value=1 unit=kg/cm²
